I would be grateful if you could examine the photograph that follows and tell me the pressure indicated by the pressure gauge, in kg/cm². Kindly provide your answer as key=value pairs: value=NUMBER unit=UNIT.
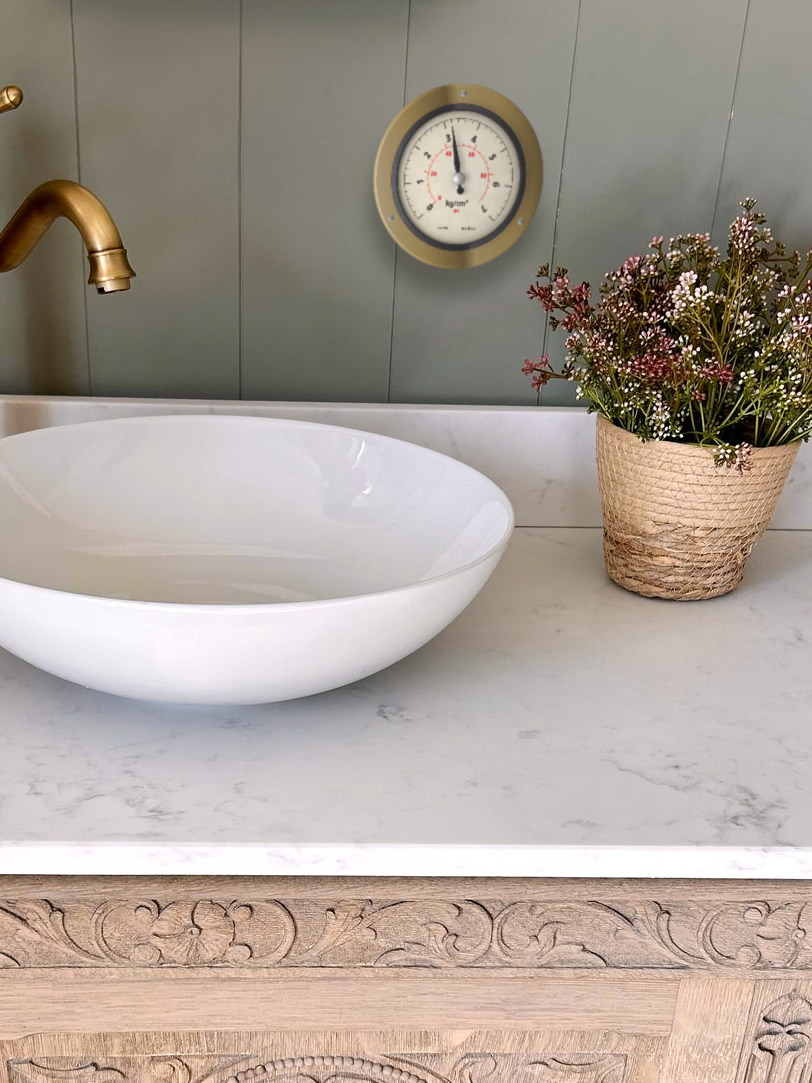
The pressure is value=3.2 unit=kg/cm²
